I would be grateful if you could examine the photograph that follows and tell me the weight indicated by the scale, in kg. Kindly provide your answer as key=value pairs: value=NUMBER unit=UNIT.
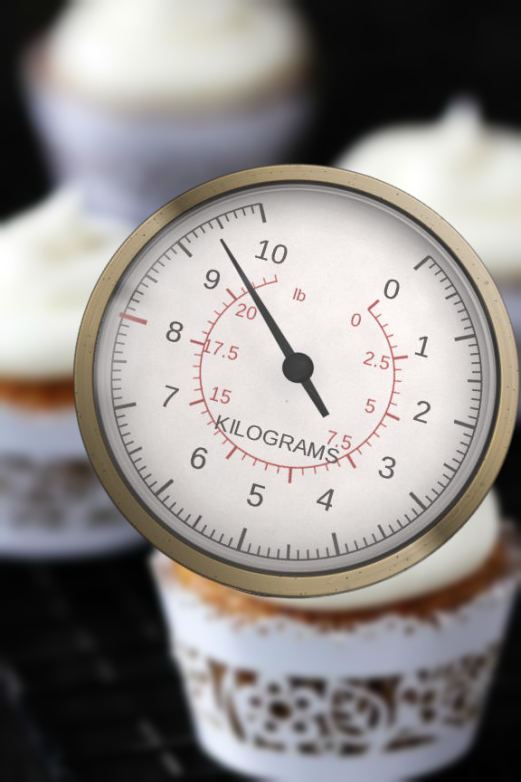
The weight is value=9.4 unit=kg
